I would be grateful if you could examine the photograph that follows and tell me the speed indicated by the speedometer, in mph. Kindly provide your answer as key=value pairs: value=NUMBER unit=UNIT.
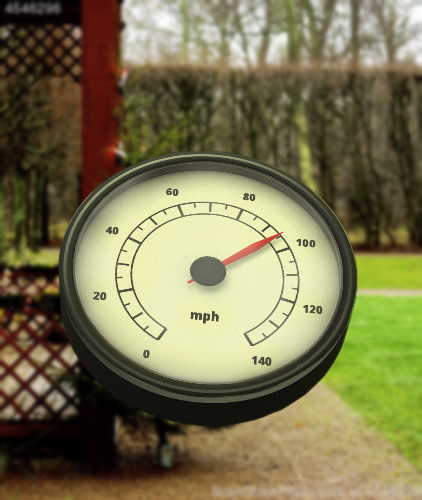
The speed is value=95 unit=mph
